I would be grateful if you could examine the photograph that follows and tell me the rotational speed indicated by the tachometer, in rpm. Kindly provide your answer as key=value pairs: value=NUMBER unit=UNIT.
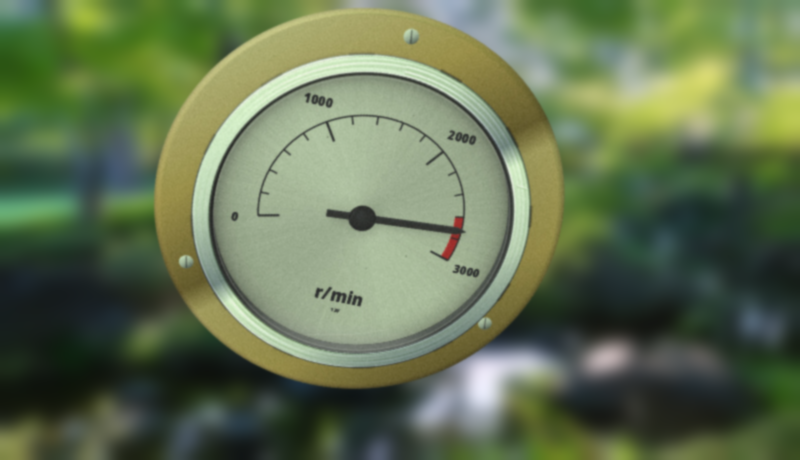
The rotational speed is value=2700 unit=rpm
